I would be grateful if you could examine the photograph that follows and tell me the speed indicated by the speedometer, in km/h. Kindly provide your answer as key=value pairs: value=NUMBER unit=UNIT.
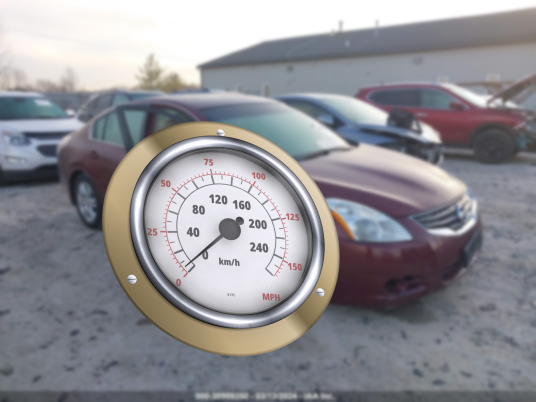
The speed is value=5 unit=km/h
